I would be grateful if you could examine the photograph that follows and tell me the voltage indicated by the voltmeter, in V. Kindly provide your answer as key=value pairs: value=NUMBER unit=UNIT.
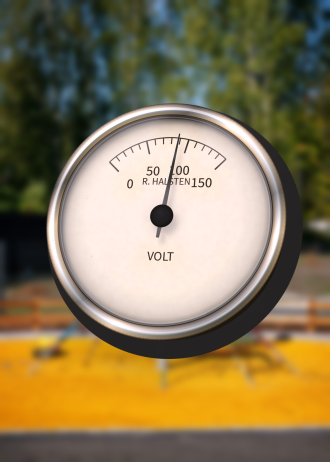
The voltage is value=90 unit=V
